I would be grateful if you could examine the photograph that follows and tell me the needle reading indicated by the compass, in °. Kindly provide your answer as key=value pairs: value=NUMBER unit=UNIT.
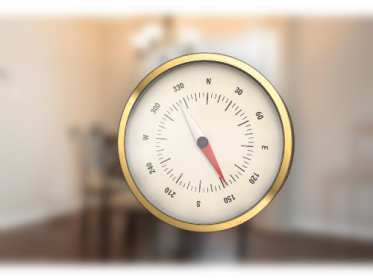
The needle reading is value=145 unit=°
